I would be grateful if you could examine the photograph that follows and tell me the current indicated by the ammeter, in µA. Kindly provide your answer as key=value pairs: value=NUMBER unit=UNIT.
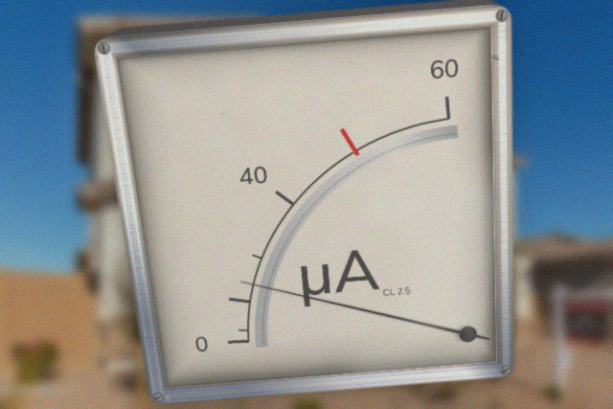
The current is value=25 unit=µA
